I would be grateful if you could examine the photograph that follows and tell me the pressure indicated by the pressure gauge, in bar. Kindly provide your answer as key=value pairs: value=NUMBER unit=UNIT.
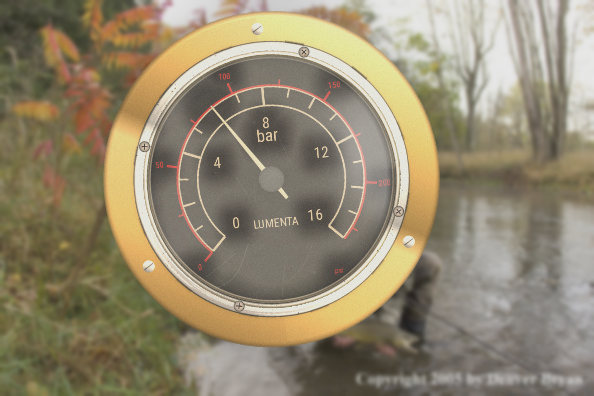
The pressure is value=6 unit=bar
